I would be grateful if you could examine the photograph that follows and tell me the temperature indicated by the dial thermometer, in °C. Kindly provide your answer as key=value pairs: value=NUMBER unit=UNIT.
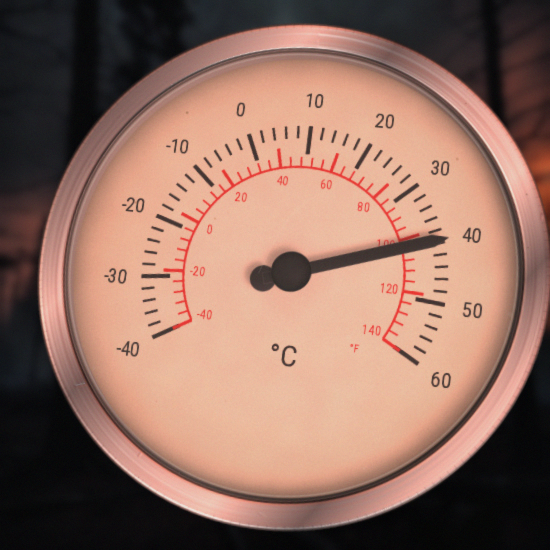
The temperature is value=40 unit=°C
